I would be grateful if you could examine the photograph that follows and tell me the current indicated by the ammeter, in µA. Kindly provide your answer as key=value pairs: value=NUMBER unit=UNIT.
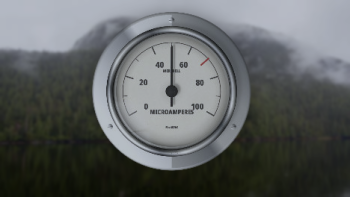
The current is value=50 unit=µA
